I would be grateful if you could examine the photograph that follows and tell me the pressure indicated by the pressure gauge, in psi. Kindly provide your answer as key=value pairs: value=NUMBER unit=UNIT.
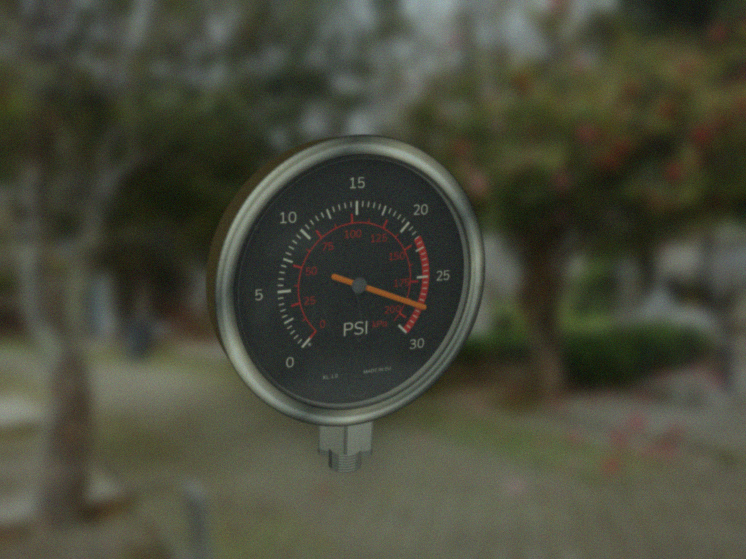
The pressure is value=27.5 unit=psi
